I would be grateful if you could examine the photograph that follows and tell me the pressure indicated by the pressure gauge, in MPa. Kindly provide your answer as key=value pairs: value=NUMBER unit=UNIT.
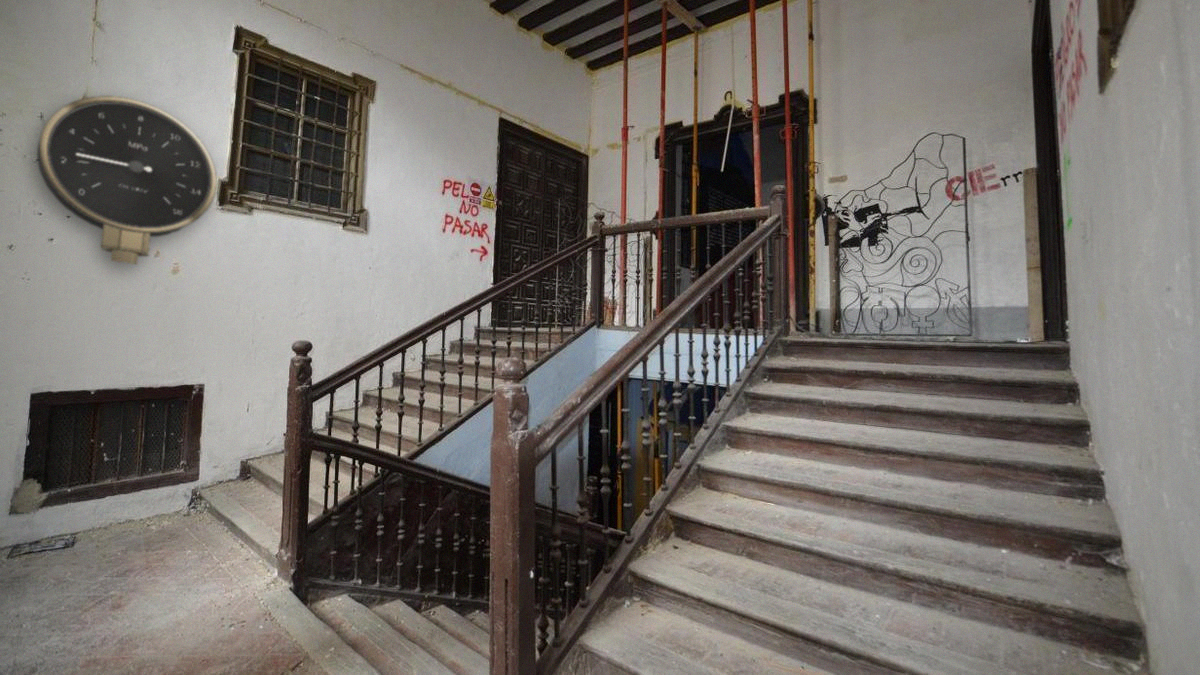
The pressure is value=2.5 unit=MPa
